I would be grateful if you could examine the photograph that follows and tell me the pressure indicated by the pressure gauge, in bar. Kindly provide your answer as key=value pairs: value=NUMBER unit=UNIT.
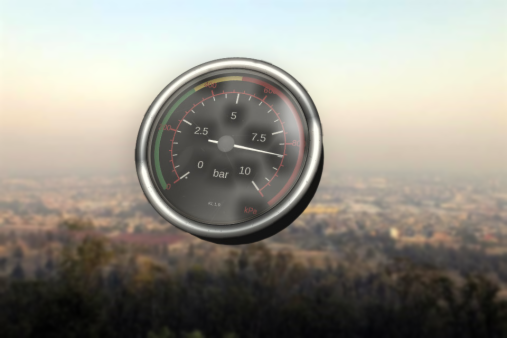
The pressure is value=8.5 unit=bar
